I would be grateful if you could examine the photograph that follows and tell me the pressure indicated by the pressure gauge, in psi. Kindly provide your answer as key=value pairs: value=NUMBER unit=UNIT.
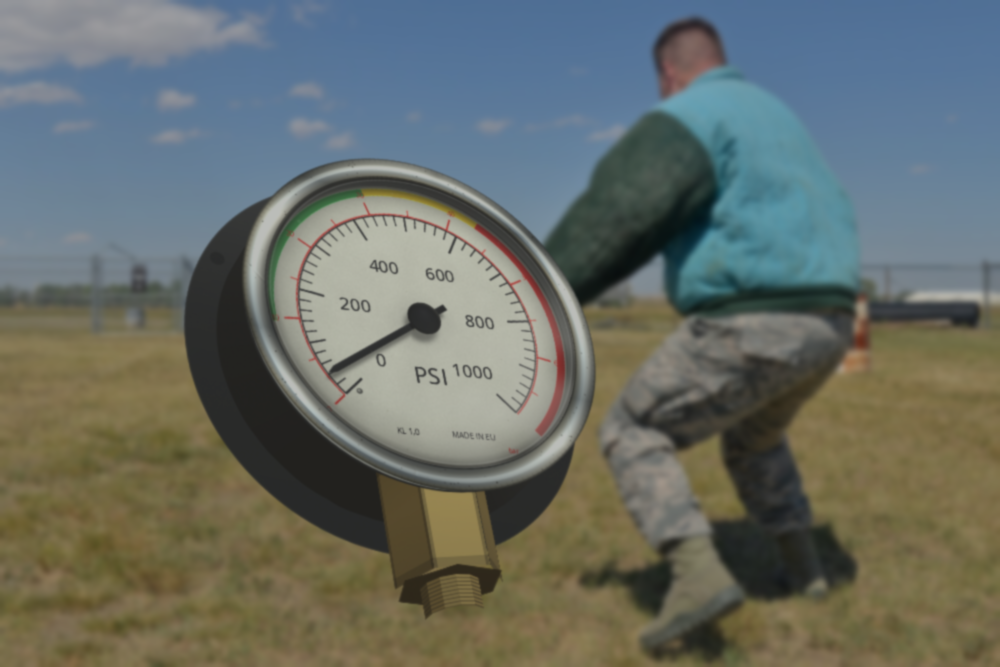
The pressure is value=40 unit=psi
